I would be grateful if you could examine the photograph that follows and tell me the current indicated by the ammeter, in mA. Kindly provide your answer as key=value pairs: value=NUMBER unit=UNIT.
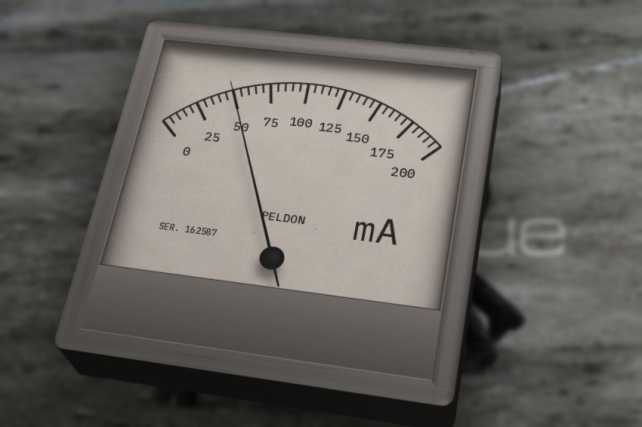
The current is value=50 unit=mA
